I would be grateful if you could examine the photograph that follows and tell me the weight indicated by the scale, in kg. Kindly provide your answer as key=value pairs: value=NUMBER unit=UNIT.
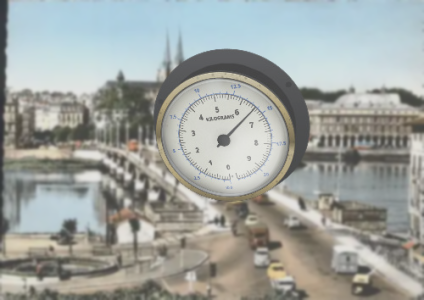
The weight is value=6.5 unit=kg
